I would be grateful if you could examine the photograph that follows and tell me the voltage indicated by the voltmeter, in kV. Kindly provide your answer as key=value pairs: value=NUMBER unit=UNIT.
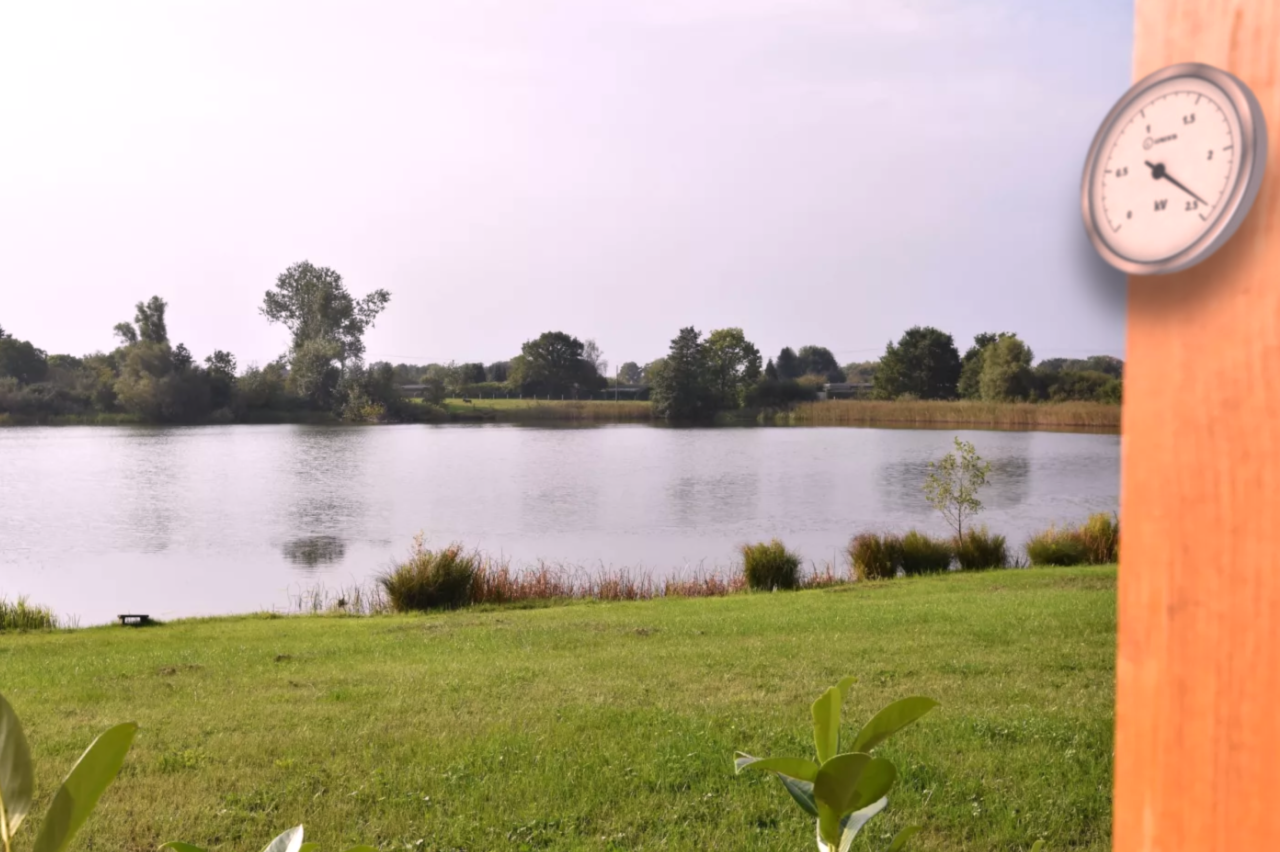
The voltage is value=2.4 unit=kV
